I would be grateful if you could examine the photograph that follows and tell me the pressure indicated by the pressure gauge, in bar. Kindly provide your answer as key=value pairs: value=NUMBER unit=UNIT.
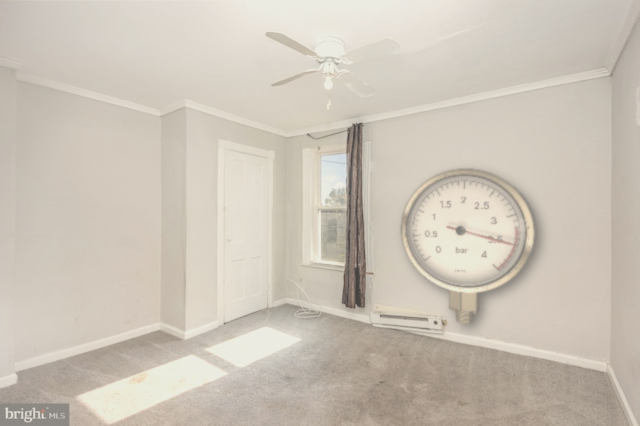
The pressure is value=3.5 unit=bar
